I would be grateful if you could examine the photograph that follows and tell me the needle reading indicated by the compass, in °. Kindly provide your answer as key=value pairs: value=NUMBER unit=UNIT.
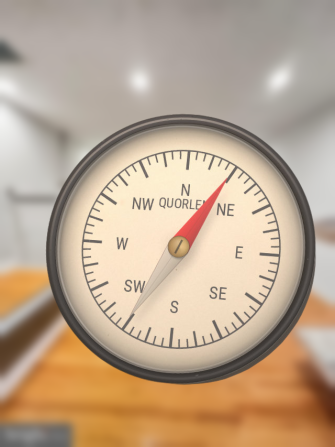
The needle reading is value=30 unit=°
